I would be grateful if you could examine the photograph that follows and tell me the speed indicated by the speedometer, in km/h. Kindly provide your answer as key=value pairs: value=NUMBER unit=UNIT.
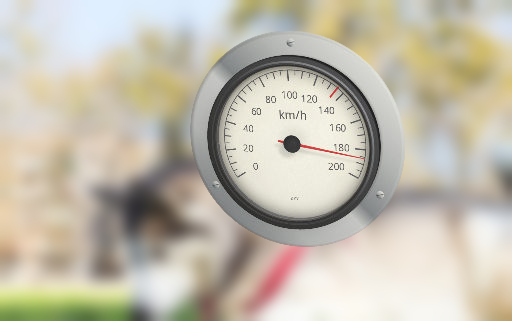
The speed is value=185 unit=km/h
